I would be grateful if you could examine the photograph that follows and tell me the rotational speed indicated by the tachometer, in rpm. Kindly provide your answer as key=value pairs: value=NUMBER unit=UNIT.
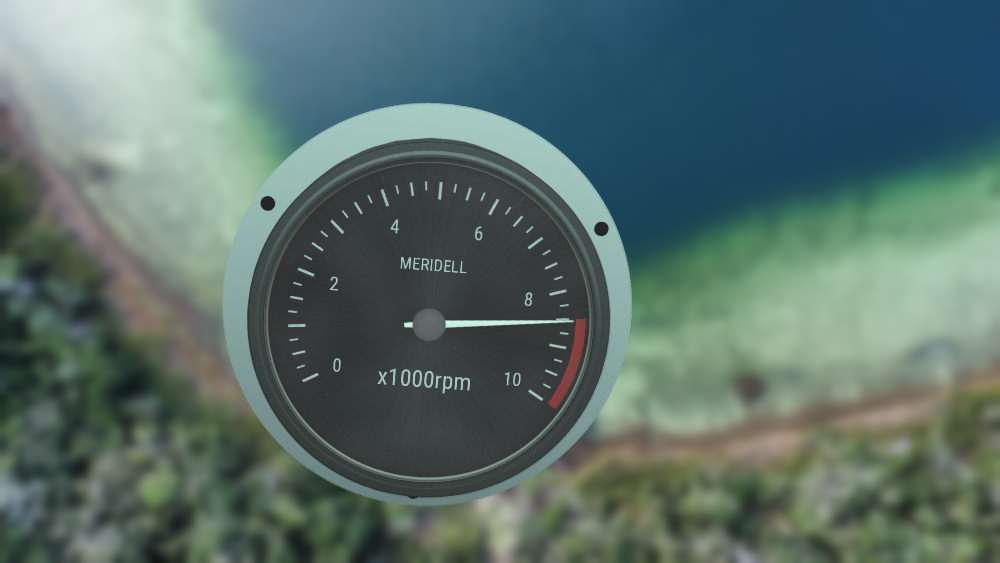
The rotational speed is value=8500 unit=rpm
